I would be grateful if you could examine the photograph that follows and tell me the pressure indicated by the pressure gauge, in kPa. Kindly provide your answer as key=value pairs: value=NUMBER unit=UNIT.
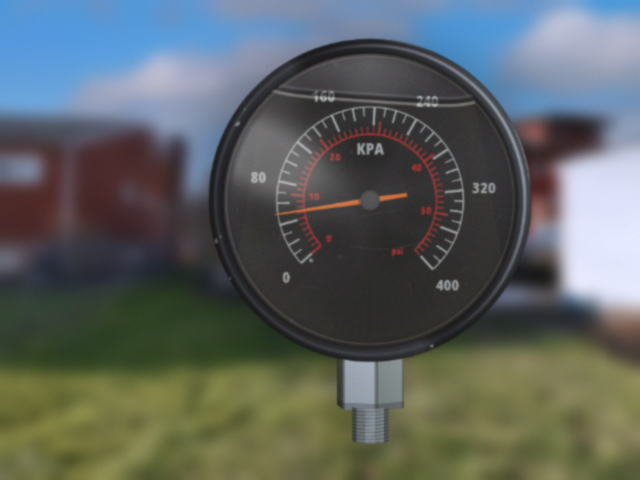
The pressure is value=50 unit=kPa
